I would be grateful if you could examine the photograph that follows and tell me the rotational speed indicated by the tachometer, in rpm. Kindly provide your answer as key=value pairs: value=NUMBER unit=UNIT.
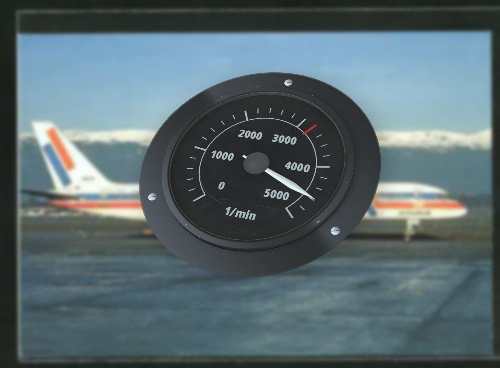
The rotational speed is value=4600 unit=rpm
